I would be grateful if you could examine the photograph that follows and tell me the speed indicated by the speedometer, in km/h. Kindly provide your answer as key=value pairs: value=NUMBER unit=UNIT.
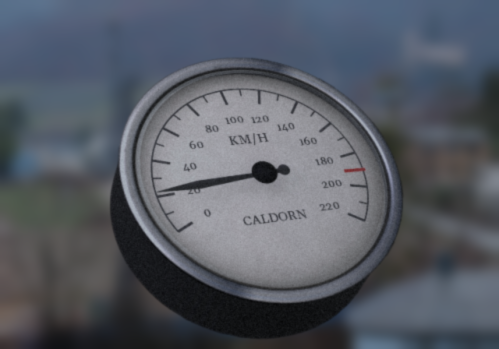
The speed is value=20 unit=km/h
